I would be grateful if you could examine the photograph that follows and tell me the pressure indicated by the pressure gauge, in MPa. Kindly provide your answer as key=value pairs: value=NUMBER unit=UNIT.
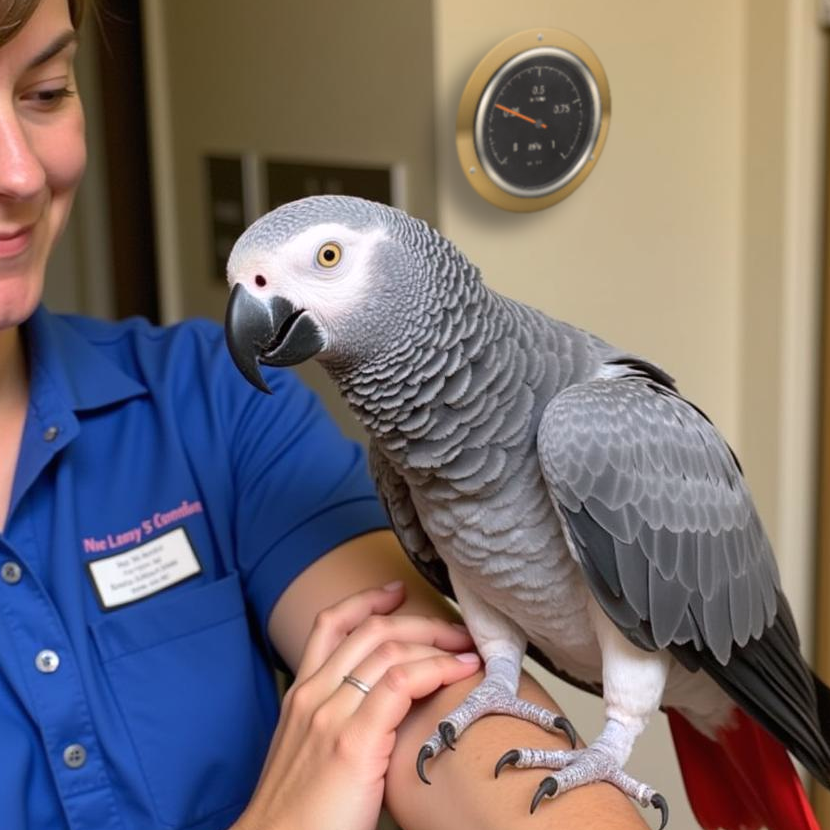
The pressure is value=0.25 unit=MPa
